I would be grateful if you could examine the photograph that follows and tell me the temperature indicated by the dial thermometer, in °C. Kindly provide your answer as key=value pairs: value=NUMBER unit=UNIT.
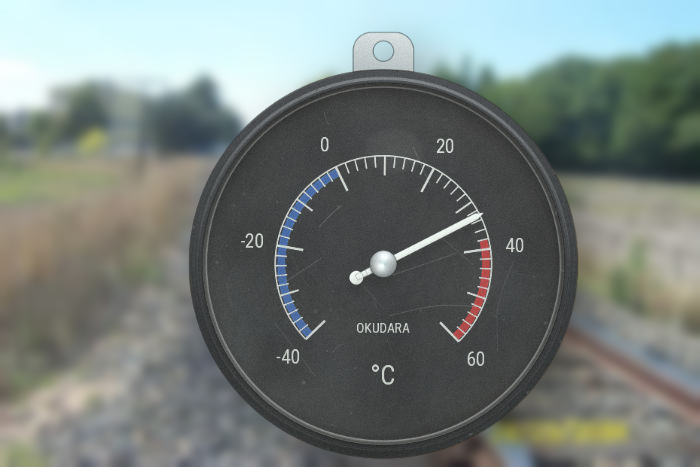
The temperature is value=33 unit=°C
